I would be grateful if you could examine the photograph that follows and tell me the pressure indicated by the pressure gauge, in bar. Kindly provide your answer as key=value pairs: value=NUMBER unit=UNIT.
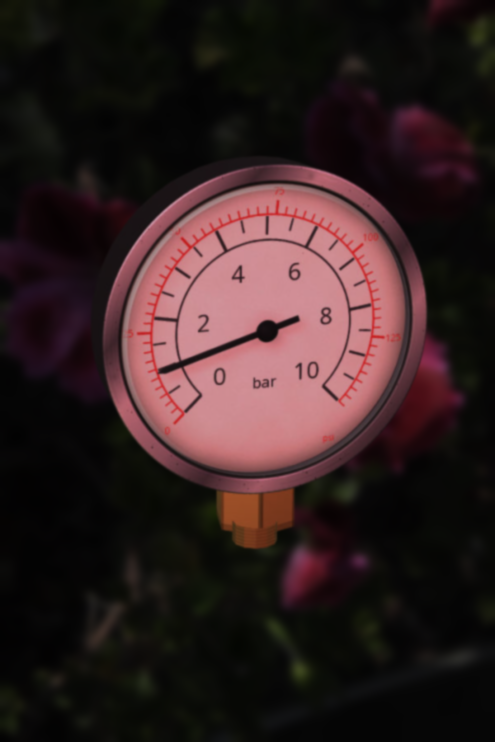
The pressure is value=1 unit=bar
